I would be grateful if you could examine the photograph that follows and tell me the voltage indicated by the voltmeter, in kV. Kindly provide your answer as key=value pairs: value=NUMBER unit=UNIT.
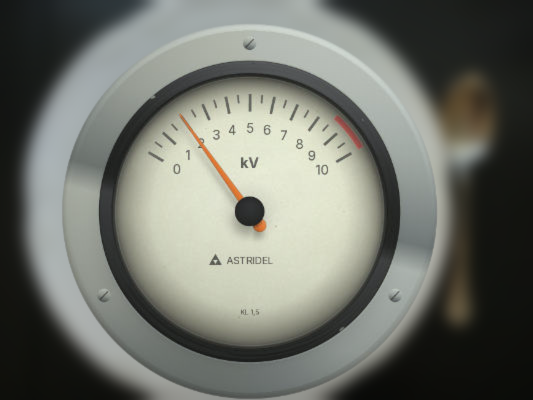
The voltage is value=2 unit=kV
